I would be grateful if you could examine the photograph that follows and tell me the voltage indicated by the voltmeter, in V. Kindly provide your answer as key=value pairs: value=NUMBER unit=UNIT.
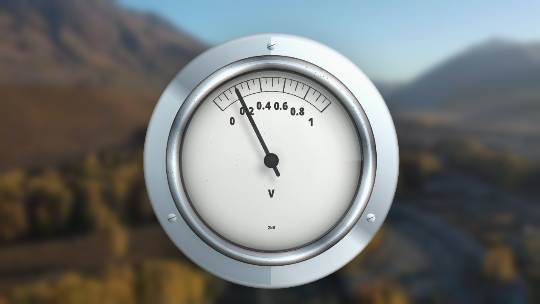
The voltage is value=0.2 unit=V
